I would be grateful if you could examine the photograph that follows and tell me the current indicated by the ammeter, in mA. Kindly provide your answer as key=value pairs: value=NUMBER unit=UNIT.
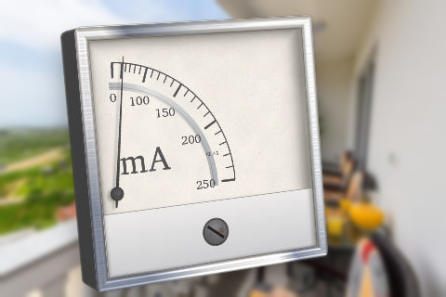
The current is value=50 unit=mA
